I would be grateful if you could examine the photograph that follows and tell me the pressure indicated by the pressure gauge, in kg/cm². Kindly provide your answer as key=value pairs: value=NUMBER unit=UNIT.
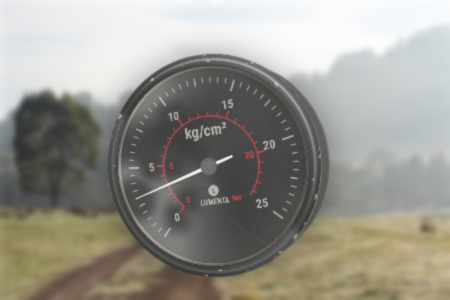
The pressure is value=3 unit=kg/cm²
